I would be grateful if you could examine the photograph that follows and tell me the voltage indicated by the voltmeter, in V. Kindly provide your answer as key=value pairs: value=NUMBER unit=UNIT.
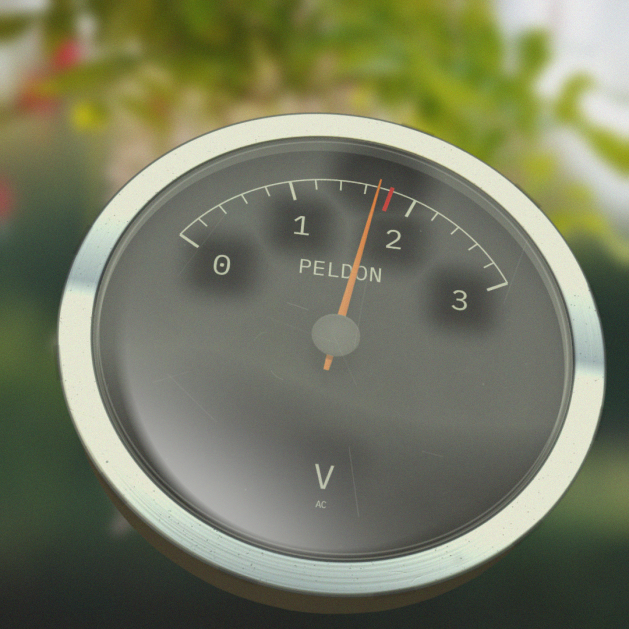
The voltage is value=1.7 unit=V
